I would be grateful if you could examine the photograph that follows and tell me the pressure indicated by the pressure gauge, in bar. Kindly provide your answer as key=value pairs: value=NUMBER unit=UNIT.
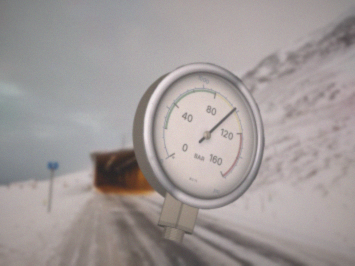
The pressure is value=100 unit=bar
